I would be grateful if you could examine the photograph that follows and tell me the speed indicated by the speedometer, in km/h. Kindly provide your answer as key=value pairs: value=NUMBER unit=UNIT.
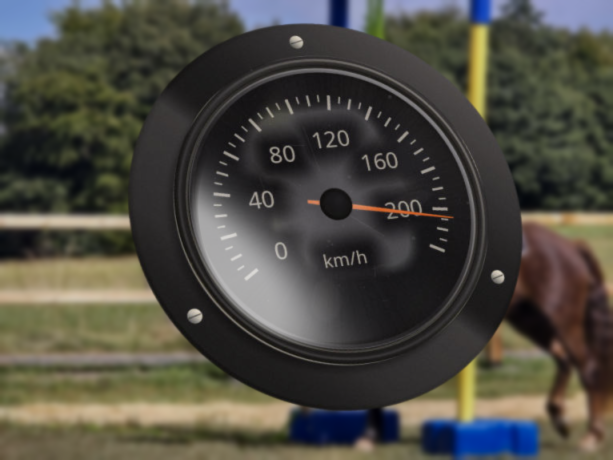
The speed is value=205 unit=km/h
